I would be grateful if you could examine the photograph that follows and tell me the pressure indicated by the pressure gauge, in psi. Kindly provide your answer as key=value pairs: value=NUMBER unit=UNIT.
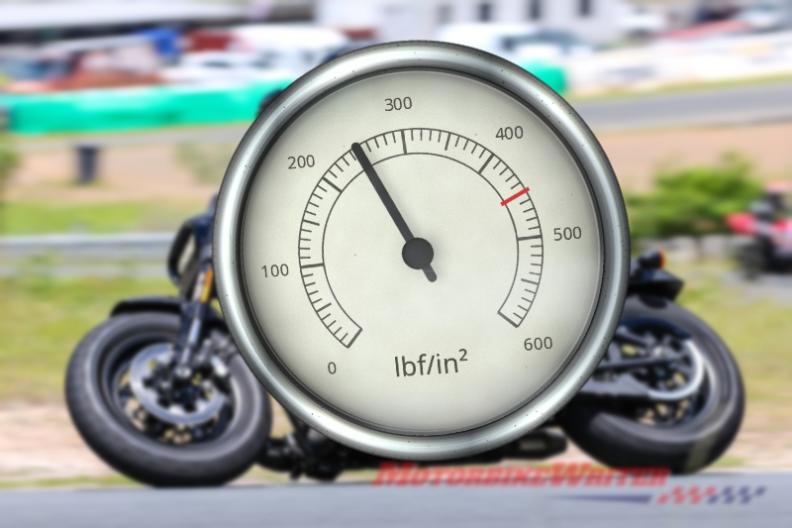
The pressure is value=250 unit=psi
